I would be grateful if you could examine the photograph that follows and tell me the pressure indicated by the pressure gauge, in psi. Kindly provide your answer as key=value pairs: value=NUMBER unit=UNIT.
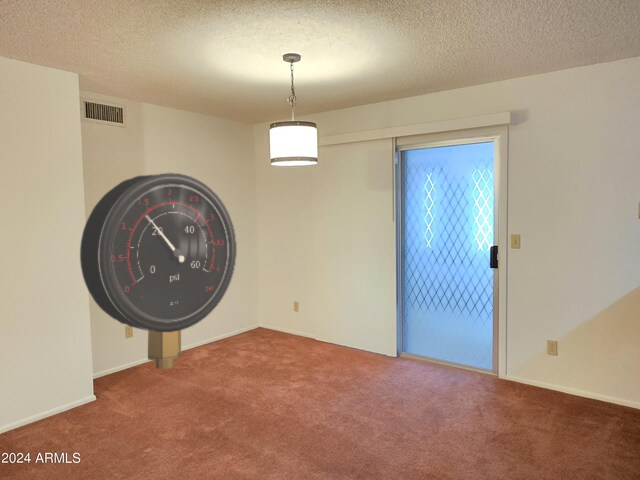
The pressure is value=20 unit=psi
